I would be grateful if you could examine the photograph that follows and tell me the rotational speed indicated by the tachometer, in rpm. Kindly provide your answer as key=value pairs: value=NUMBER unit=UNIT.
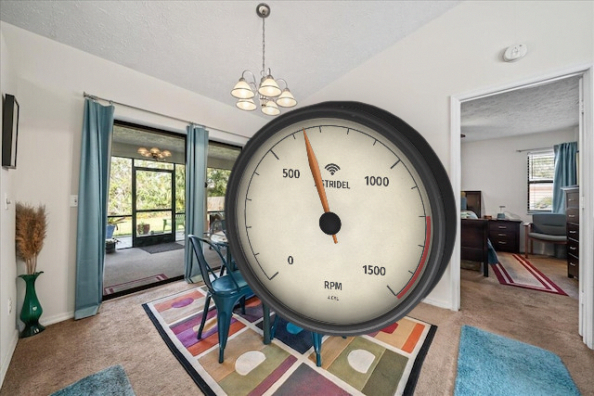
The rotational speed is value=650 unit=rpm
